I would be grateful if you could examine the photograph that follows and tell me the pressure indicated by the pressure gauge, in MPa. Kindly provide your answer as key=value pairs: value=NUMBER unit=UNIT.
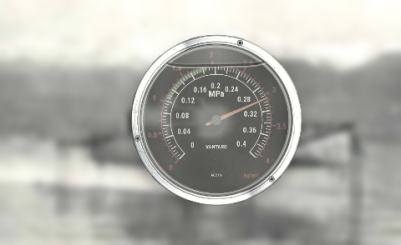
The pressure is value=0.3 unit=MPa
